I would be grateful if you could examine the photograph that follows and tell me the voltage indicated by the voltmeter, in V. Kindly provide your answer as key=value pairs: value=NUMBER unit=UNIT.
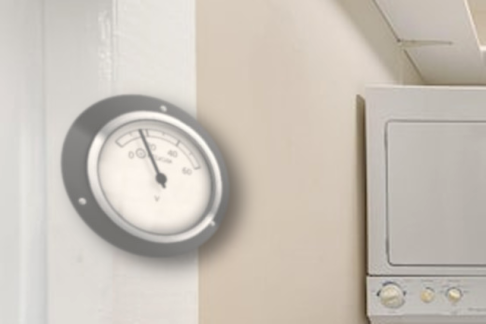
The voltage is value=15 unit=V
